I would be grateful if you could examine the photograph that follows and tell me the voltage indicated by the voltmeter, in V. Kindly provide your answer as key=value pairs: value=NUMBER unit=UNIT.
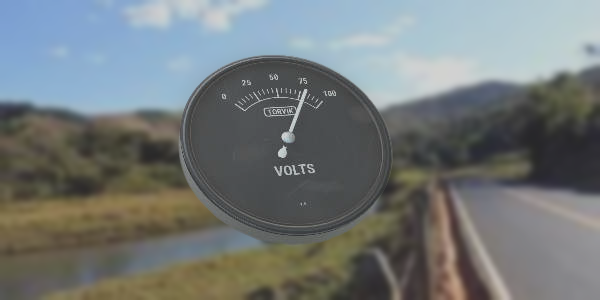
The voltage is value=80 unit=V
